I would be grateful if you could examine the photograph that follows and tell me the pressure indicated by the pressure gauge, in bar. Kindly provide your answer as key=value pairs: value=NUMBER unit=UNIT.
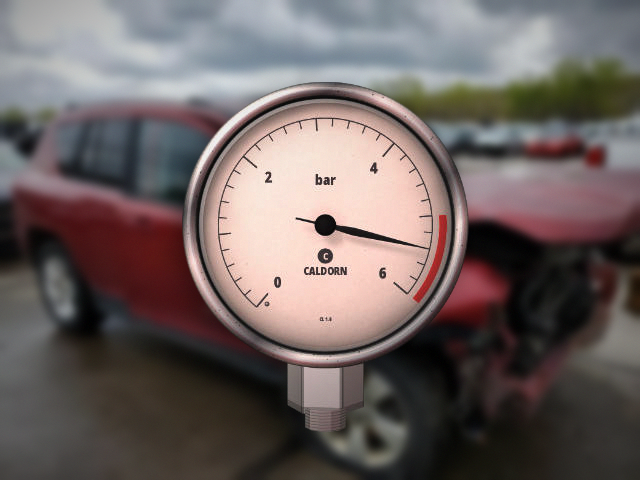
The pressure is value=5.4 unit=bar
